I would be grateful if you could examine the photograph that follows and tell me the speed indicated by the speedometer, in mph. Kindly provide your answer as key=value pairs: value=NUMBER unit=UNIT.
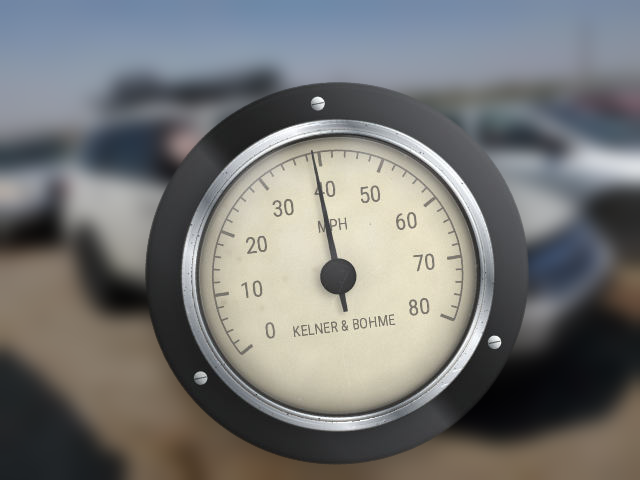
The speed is value=39 unit=mph
